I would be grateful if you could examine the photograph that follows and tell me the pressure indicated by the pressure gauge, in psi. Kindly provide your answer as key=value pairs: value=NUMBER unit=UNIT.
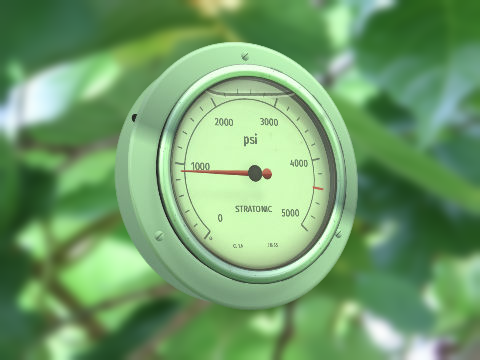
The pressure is value=900 unit=psi
